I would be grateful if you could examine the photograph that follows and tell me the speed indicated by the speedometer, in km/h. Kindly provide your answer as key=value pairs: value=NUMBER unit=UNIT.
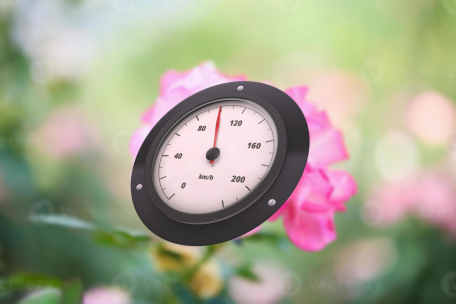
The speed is value=100 unit=km/h
